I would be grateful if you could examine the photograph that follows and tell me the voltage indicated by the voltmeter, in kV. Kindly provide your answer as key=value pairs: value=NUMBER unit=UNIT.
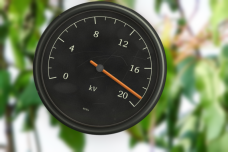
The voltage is value=19 unit=kV
